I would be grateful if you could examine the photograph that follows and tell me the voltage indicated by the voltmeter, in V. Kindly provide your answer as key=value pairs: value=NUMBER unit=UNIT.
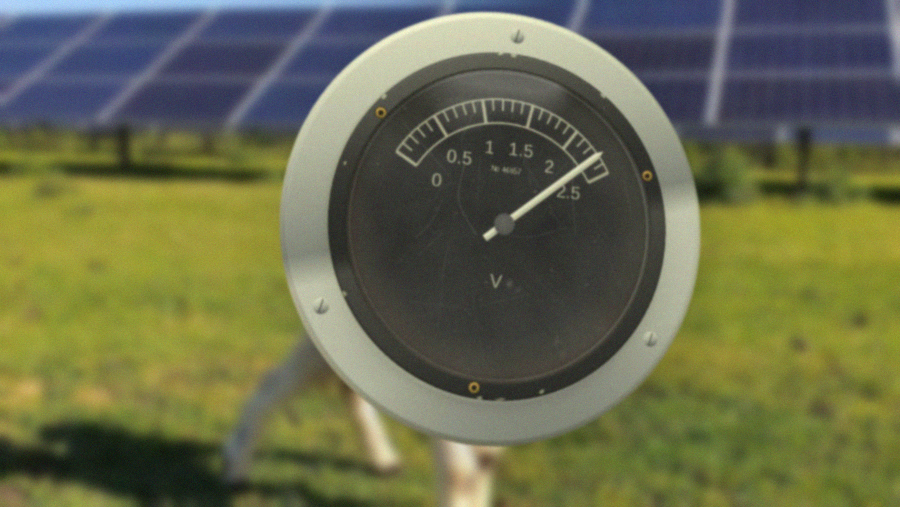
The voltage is value=2.3 unit=V
